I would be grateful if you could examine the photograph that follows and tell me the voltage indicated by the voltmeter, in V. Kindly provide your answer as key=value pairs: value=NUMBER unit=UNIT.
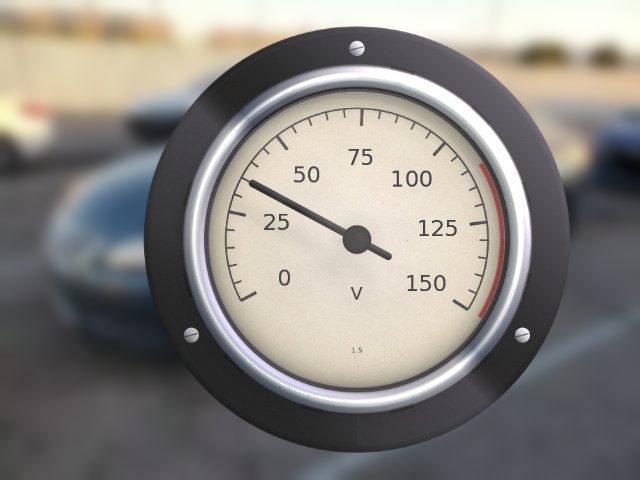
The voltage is value=35 unit=V
